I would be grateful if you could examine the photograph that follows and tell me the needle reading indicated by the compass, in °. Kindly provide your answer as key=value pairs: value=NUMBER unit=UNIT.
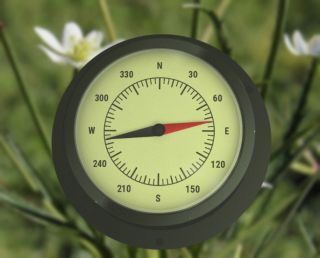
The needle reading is value=80 unit=°
